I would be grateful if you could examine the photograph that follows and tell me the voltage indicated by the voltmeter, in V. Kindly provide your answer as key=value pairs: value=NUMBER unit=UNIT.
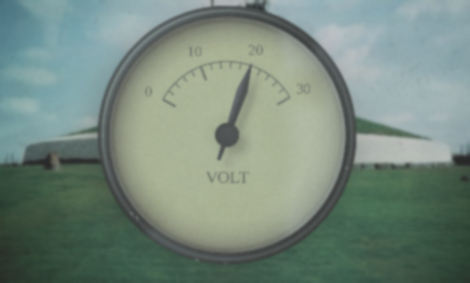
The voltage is value=20 unit=V
